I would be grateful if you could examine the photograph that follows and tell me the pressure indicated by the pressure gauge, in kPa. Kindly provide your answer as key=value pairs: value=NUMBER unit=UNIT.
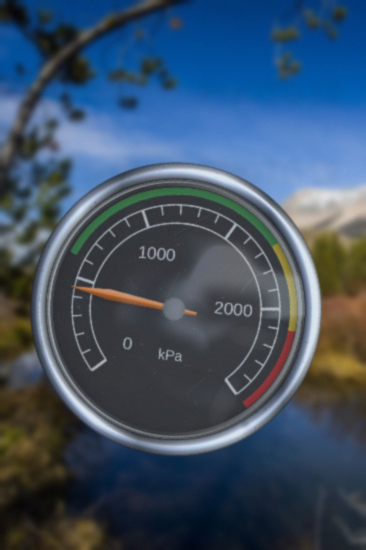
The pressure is value=450 unit=kPa
